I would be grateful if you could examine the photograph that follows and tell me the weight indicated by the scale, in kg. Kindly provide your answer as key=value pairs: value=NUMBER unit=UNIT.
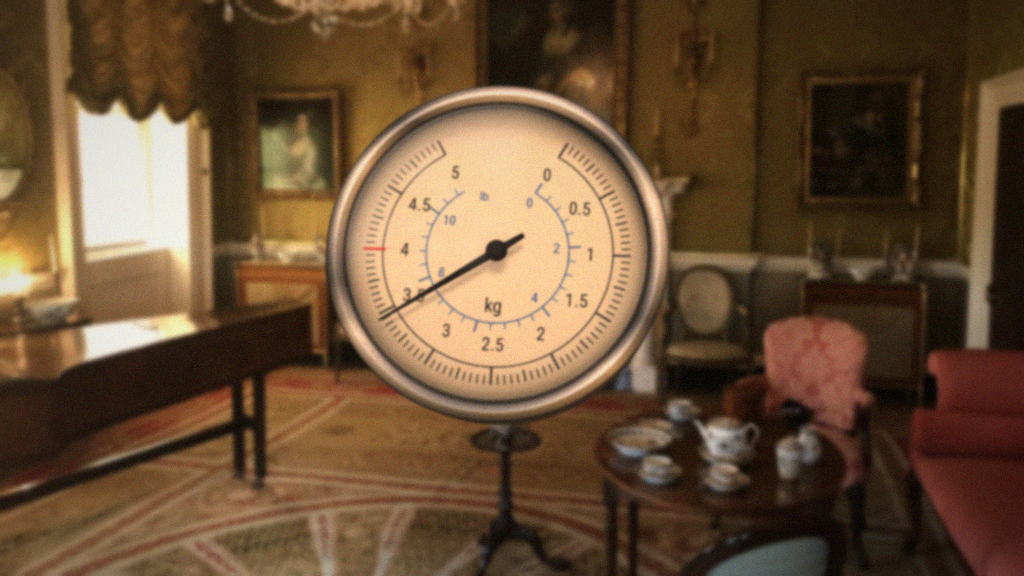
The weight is value=3.45 unit=kg
